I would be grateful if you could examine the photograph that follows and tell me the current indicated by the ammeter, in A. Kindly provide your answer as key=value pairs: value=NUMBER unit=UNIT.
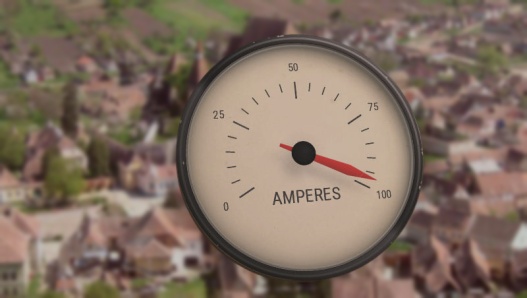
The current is value=97.5 unit=A
